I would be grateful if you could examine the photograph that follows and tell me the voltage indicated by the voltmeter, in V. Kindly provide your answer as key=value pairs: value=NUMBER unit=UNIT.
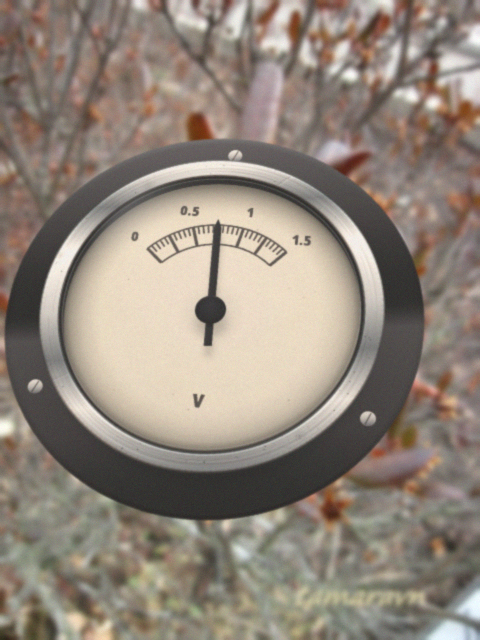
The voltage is value=0.75 unit=V
